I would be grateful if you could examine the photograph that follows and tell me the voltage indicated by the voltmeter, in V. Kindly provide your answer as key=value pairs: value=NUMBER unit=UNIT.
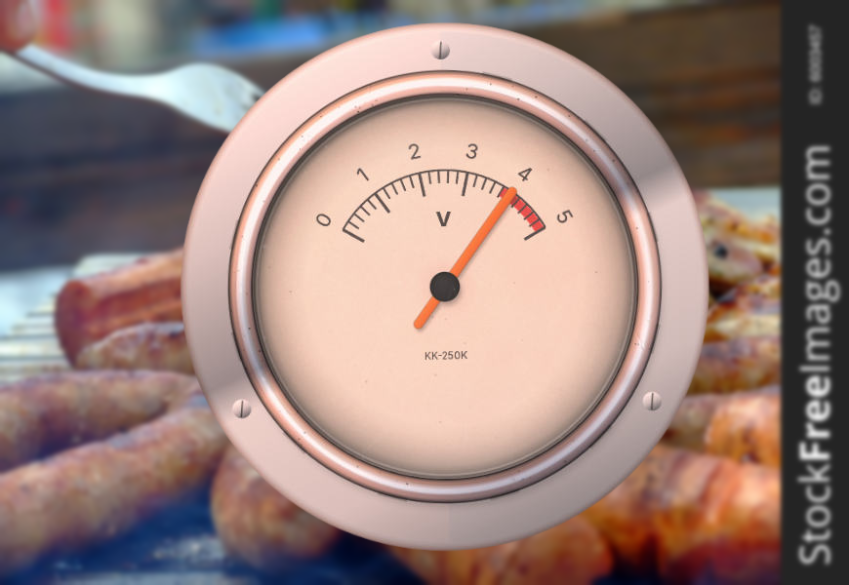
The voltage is value=4 unit=V
